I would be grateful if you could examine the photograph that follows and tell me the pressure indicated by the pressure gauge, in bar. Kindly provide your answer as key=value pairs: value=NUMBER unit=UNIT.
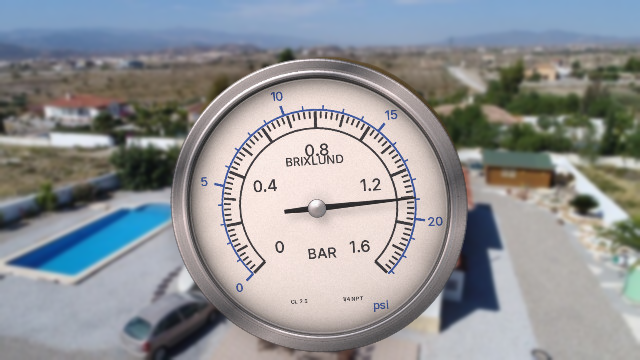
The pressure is value=1.3 unit=bar
